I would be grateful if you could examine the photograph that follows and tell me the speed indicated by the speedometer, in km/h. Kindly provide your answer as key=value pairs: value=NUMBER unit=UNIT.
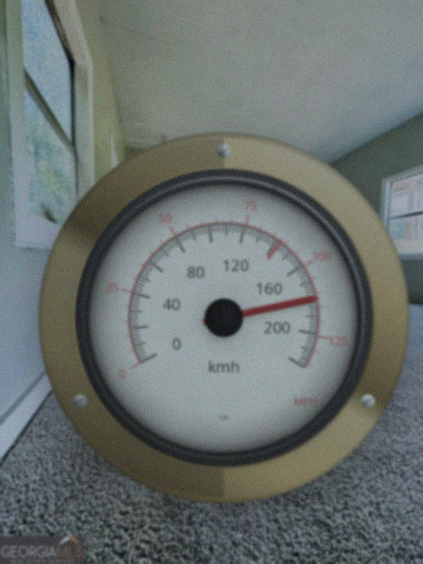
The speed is value=180 unit=km/h
